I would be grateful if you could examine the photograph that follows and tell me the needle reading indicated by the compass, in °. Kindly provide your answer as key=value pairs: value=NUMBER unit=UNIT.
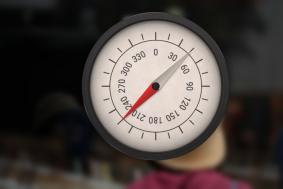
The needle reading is value=225 unit=°
